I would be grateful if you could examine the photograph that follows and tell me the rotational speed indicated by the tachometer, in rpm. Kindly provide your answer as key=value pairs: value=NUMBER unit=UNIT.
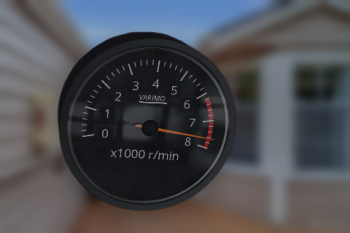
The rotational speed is value=7600 unit=rpm
